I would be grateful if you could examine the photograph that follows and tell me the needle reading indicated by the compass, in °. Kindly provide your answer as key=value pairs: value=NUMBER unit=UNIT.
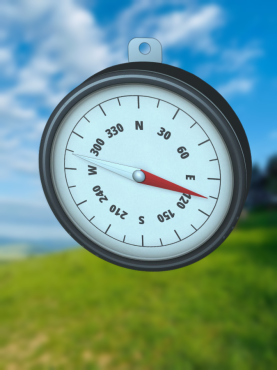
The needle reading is value=105 unit=°
